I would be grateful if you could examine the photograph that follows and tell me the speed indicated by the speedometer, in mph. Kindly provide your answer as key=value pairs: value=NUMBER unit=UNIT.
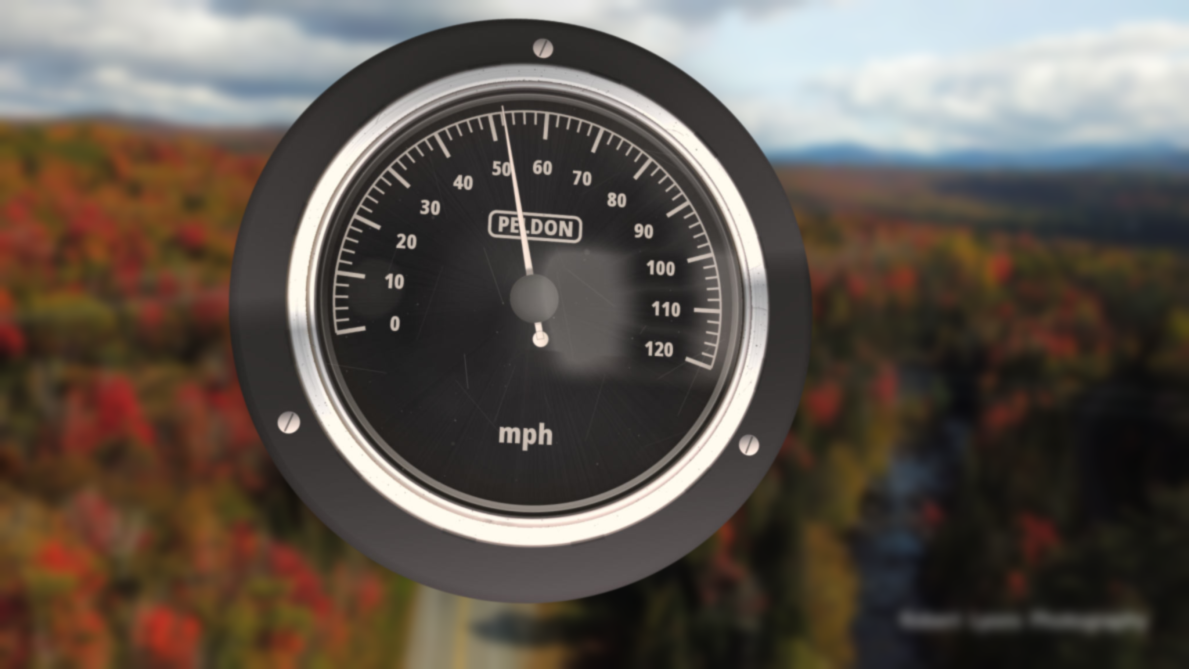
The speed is value=52 unit=mph
